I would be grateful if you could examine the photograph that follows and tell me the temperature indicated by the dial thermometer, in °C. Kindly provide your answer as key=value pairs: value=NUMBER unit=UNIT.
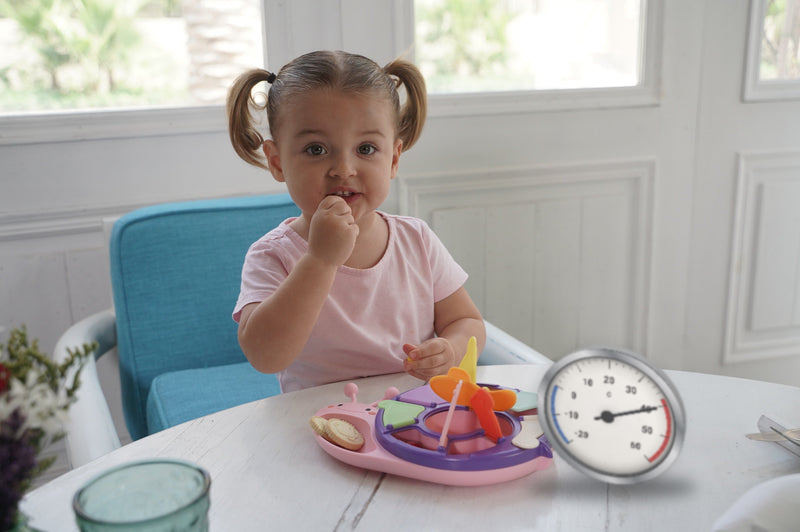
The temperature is value=40 unit=°C
